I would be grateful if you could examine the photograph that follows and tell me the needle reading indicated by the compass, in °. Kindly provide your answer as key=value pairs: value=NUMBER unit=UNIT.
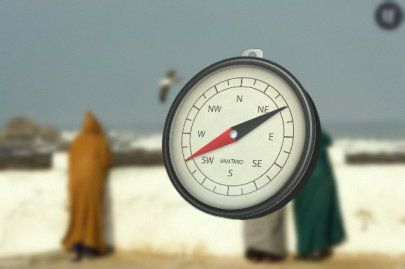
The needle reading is value=240 unit=°
